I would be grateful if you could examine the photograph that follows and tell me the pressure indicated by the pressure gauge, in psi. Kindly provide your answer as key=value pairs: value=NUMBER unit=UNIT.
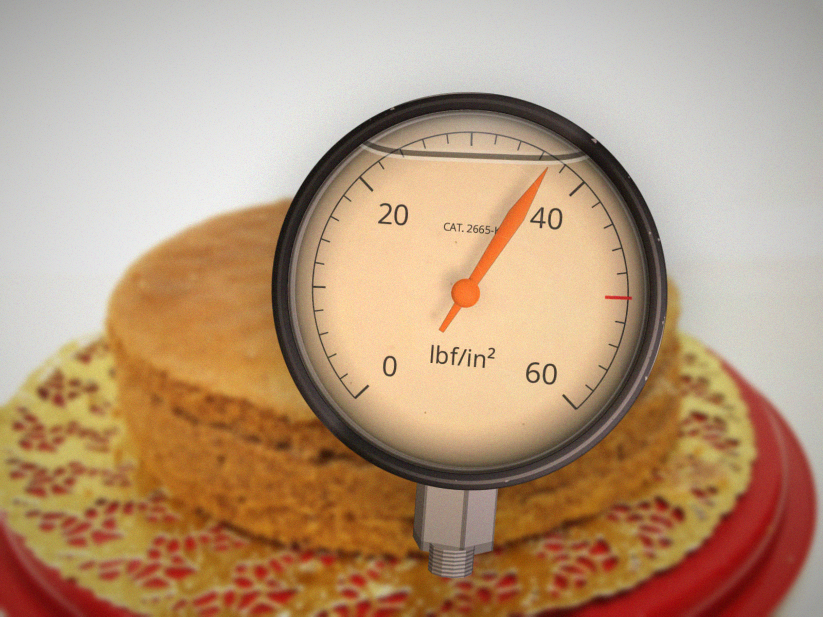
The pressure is value=37 unit=psi
